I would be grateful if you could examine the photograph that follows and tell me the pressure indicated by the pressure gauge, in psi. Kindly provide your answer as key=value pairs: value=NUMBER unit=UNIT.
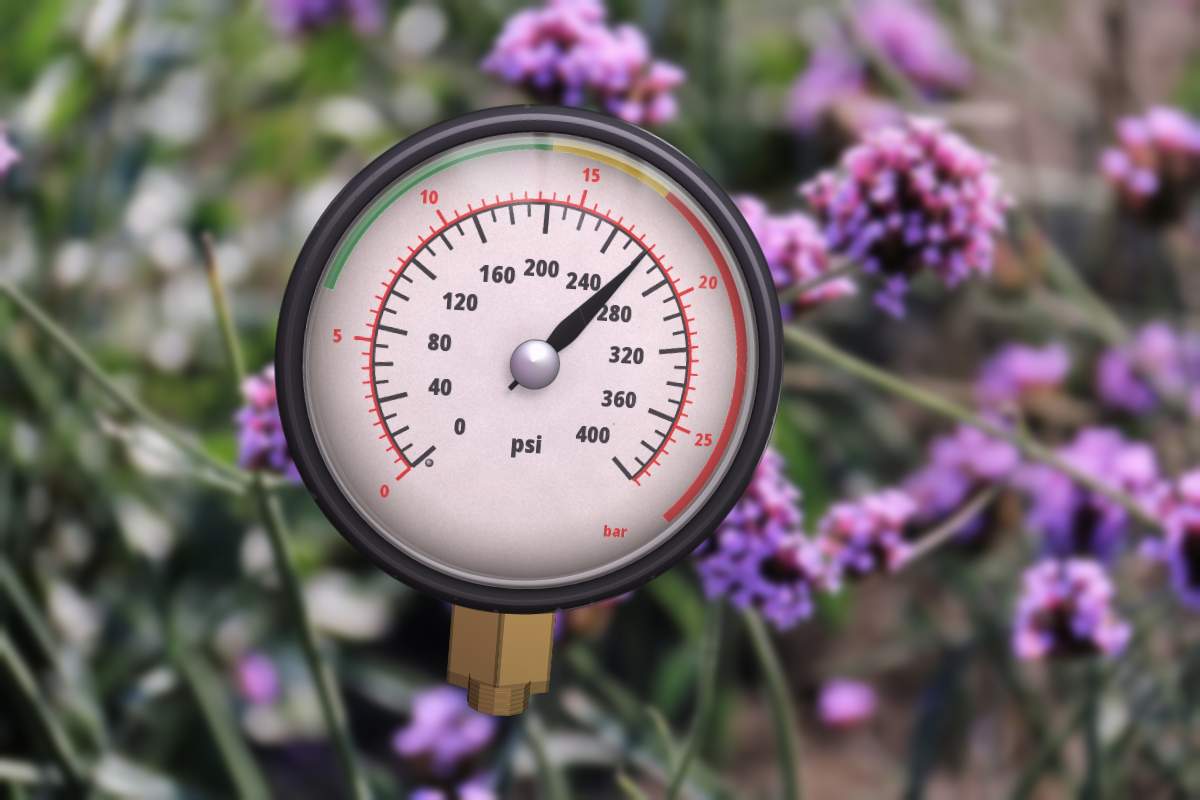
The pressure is value=260 unit=psi
